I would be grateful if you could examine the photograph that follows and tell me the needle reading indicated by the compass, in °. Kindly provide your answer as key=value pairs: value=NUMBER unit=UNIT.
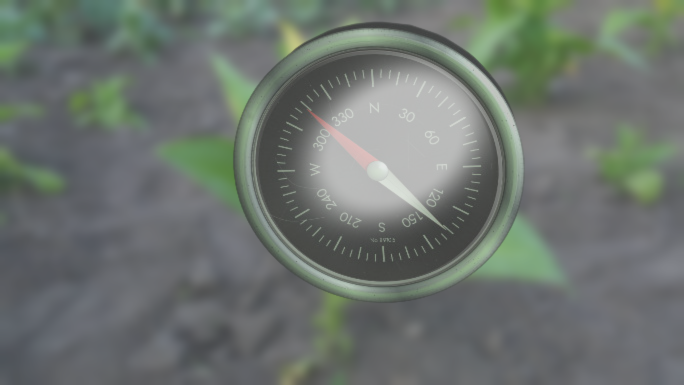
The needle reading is value=315 unit=°
